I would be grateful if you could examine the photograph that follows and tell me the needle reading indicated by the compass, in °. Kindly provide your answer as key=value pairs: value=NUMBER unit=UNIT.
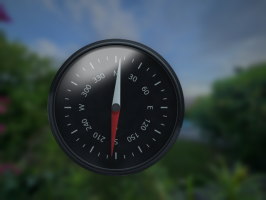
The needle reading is value=185 unit=°
